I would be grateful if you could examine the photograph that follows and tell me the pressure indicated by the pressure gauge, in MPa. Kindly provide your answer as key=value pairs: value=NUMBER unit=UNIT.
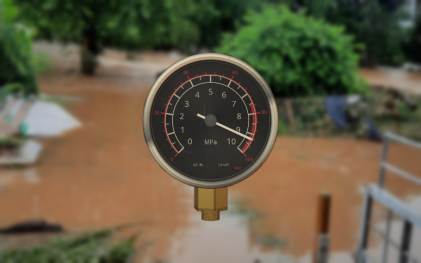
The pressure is value=9.25 unit=MPa
